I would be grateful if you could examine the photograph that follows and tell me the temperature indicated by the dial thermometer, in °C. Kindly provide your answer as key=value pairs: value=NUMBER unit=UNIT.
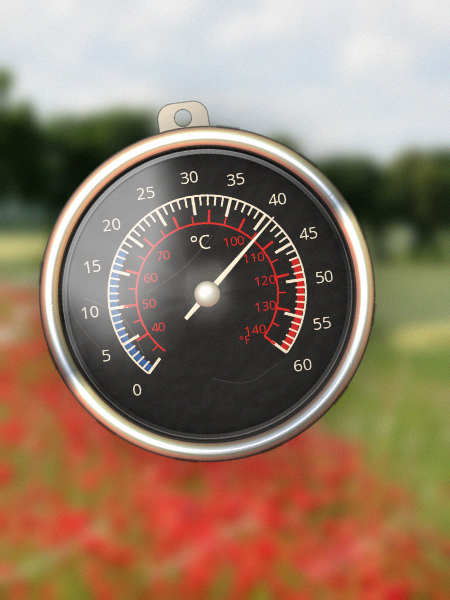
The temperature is value=41 unit=°C
